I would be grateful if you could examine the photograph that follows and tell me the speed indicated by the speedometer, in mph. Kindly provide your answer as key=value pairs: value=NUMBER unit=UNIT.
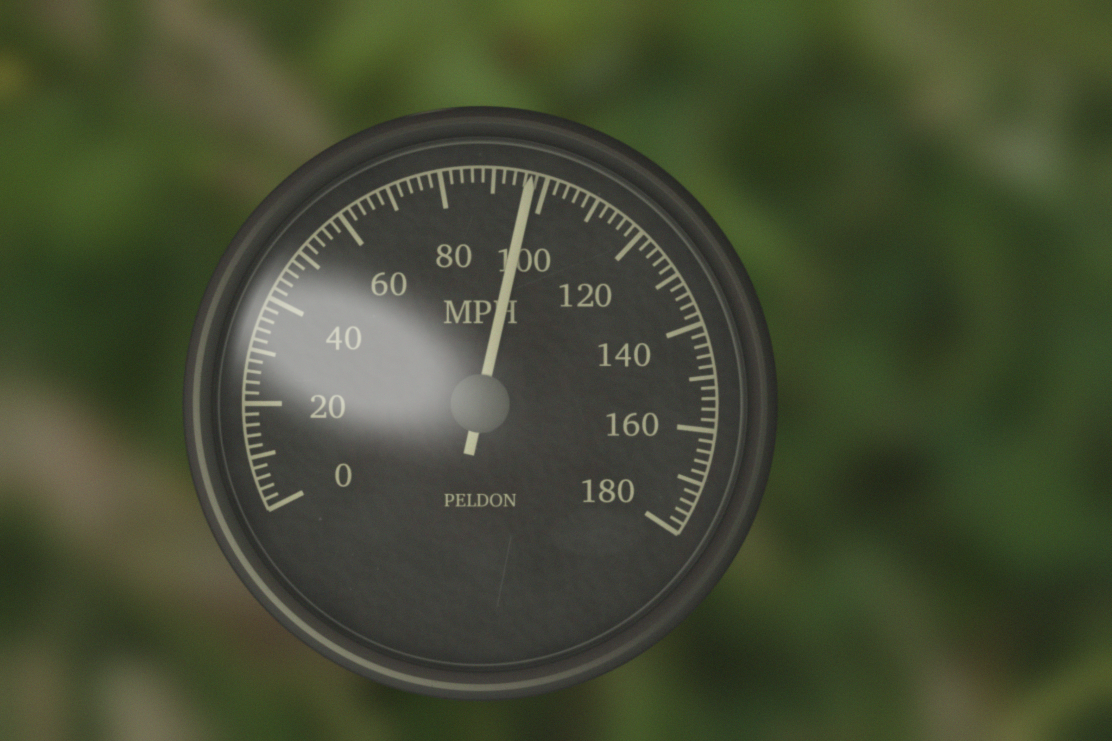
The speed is value=97 unit=mph
